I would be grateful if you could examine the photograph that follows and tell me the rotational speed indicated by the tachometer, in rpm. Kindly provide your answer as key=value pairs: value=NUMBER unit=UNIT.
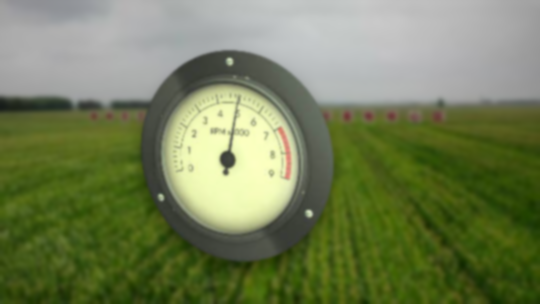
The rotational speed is value=5000 unit=rpm
